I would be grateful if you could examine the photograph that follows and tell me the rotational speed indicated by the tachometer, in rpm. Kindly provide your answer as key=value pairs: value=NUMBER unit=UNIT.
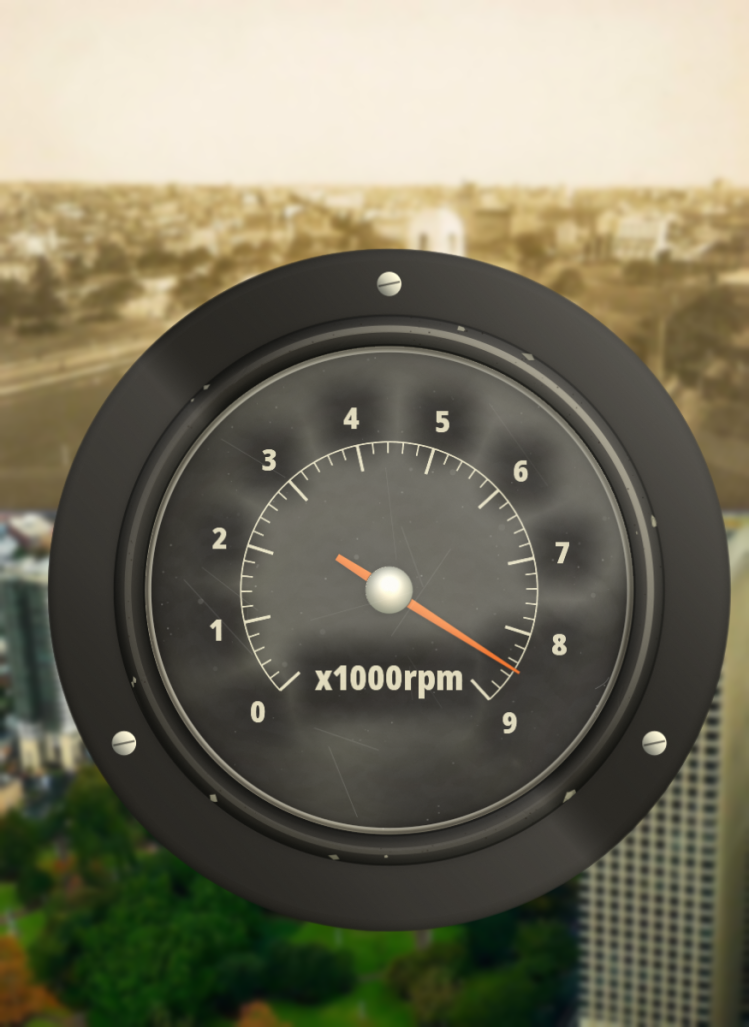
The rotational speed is value=8500 unit=rpm
